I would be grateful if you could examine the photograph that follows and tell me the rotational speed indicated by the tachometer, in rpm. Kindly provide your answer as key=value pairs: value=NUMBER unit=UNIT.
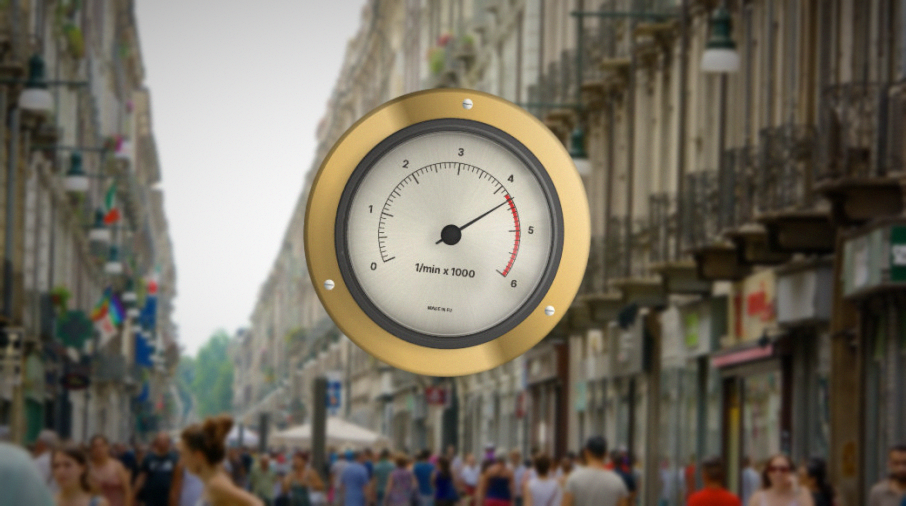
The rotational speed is value=4300 unit=rpm
